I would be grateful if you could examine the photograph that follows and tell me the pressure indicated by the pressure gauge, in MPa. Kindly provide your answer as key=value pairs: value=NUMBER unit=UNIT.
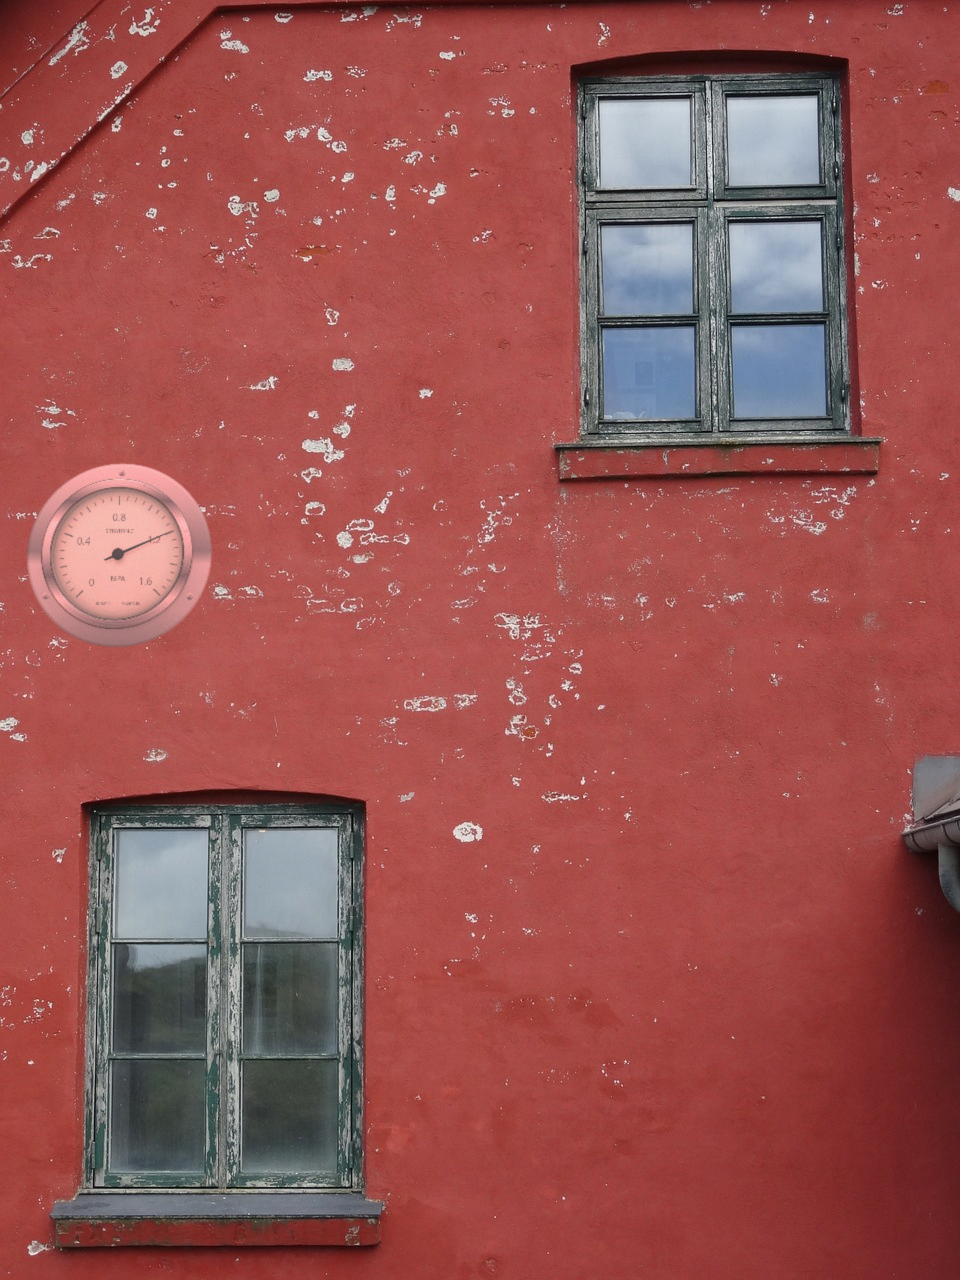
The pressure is value=1.2 unit=MPa
